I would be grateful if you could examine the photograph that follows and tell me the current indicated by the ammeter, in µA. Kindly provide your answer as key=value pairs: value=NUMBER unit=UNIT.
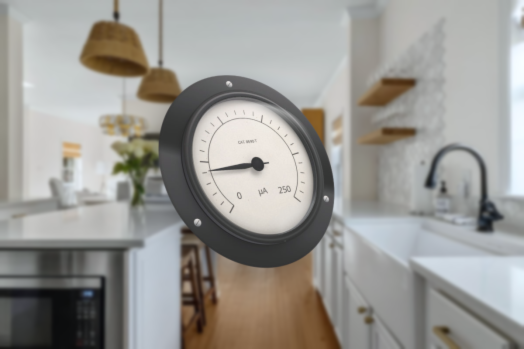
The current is value=40 unit=µA
